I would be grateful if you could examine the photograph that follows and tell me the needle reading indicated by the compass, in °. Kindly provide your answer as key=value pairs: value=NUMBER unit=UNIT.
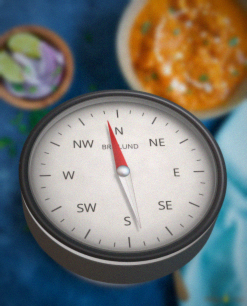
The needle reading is value=350 unit=°
